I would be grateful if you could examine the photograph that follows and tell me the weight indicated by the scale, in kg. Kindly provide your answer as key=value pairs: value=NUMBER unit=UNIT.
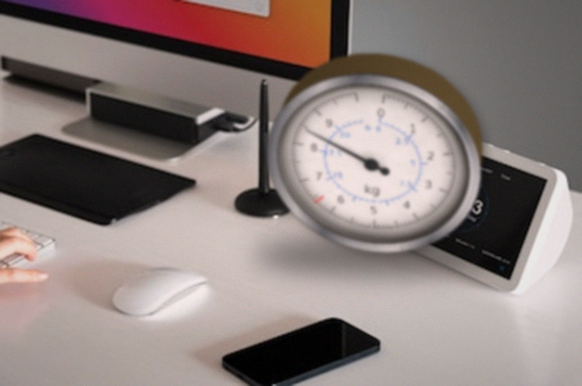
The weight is value=8.5 unit=kg
